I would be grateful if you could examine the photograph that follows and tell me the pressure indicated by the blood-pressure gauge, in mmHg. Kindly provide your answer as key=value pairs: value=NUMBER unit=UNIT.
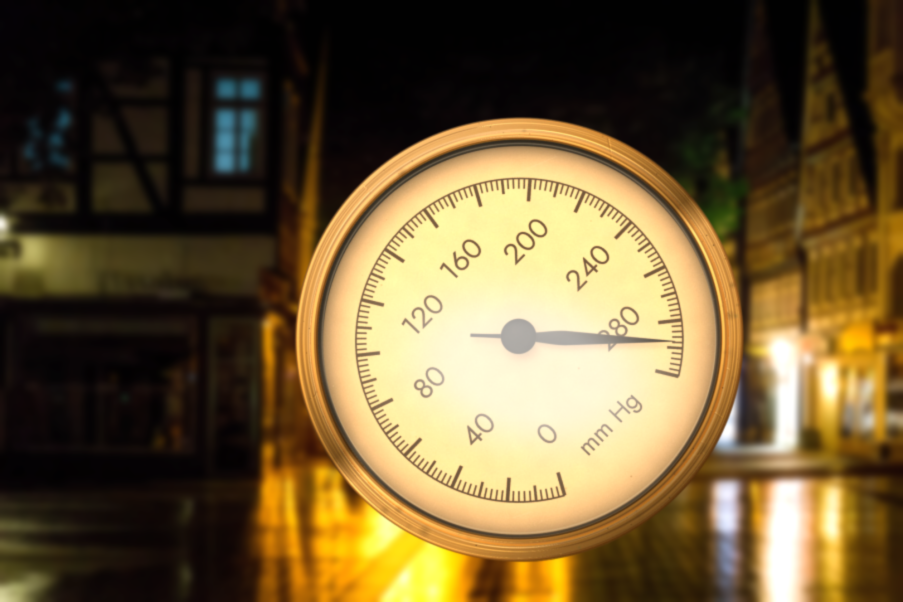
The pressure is value=288 unit=mmHg
